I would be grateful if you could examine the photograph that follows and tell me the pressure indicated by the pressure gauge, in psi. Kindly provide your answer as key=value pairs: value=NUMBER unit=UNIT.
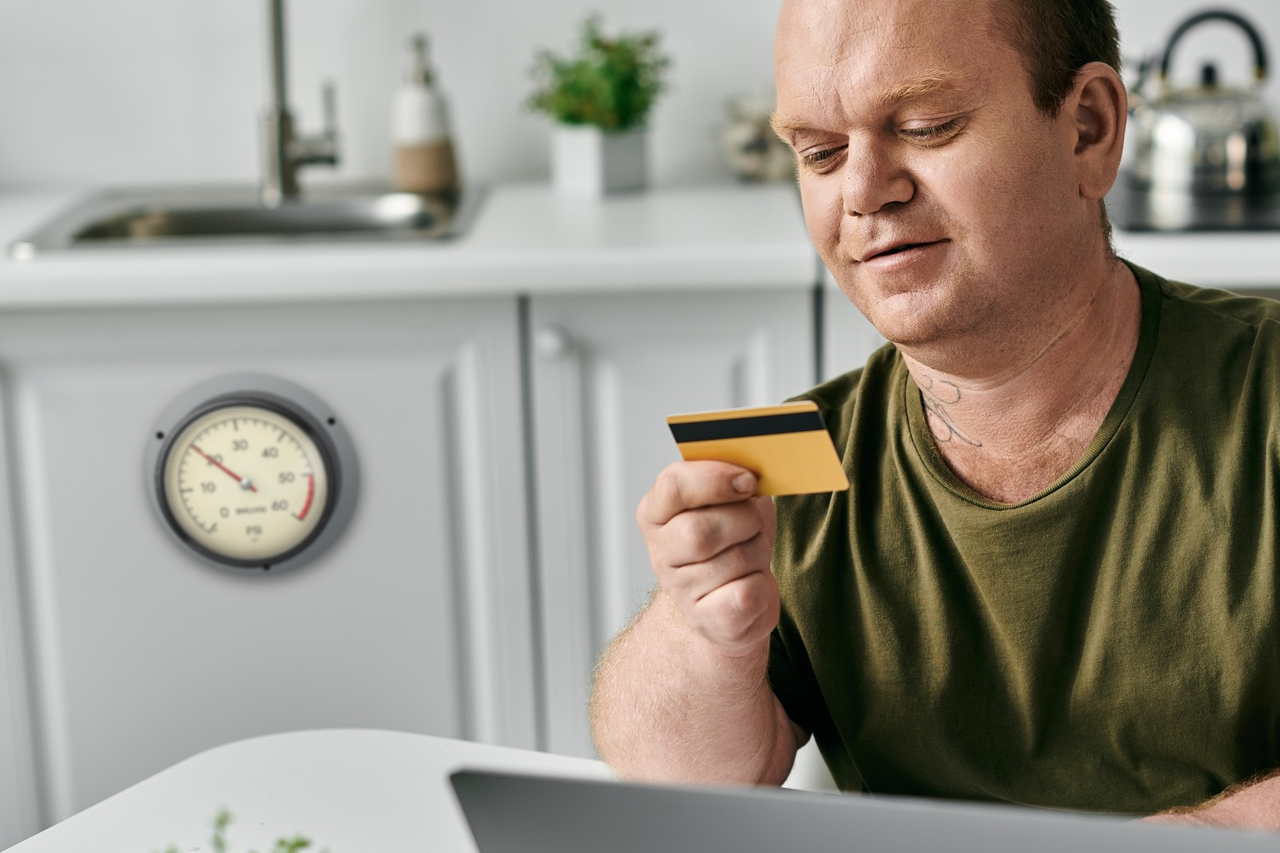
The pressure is value=20 unit=psi
